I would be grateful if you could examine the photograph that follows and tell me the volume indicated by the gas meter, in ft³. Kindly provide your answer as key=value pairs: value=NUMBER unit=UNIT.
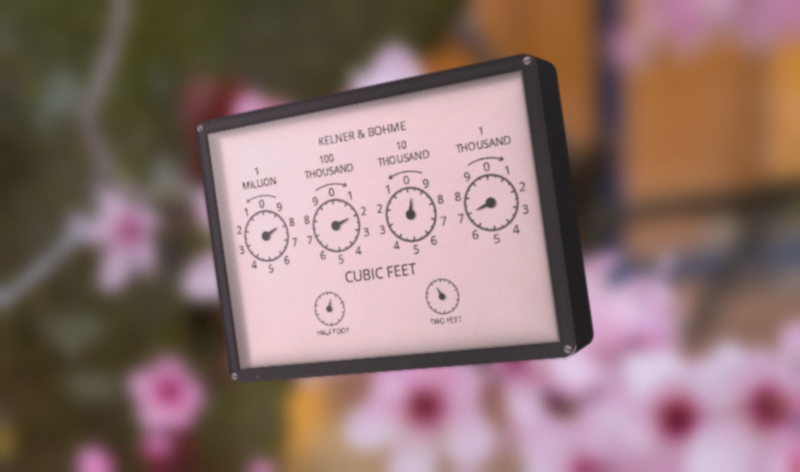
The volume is value=819700 unit=ft³
